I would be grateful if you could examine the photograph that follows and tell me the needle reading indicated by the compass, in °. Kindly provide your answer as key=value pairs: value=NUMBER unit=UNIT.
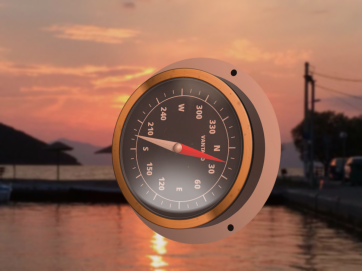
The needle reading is value=15 unit=°
